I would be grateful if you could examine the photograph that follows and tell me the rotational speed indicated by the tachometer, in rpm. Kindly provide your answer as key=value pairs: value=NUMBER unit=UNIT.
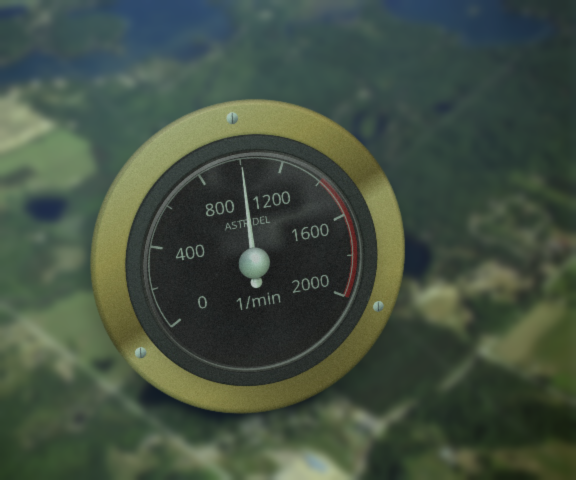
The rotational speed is value=1000 unit=rpm
